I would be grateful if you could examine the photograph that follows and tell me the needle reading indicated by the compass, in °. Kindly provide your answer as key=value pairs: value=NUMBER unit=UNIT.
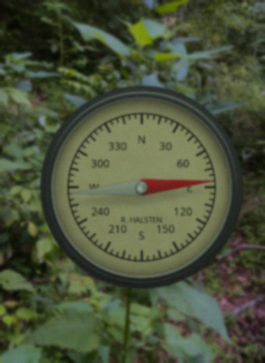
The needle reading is value=85 unit=°
